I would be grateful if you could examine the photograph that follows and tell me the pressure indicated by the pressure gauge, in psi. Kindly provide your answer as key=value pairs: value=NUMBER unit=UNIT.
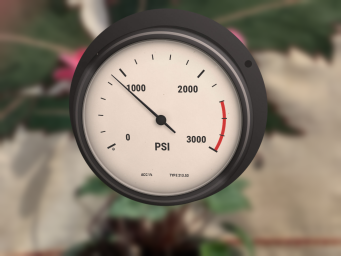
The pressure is value=900 unit=psi
